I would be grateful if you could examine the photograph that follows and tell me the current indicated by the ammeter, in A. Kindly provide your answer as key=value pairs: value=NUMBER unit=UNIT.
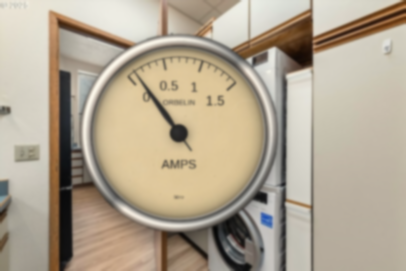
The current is value=0.1 unit=A
